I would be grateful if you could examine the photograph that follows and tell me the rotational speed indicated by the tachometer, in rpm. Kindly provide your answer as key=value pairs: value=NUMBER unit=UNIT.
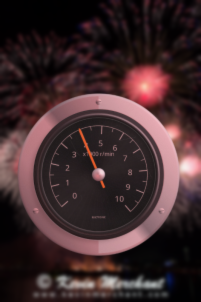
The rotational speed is value=4000 unit=rpm
